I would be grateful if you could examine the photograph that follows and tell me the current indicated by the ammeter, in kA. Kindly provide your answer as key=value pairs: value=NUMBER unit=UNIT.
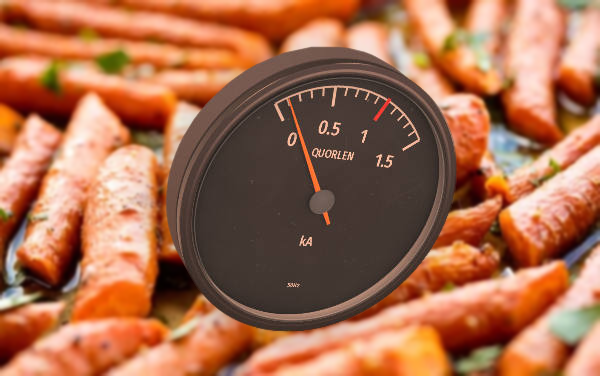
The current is value=0.1 unit=kA
